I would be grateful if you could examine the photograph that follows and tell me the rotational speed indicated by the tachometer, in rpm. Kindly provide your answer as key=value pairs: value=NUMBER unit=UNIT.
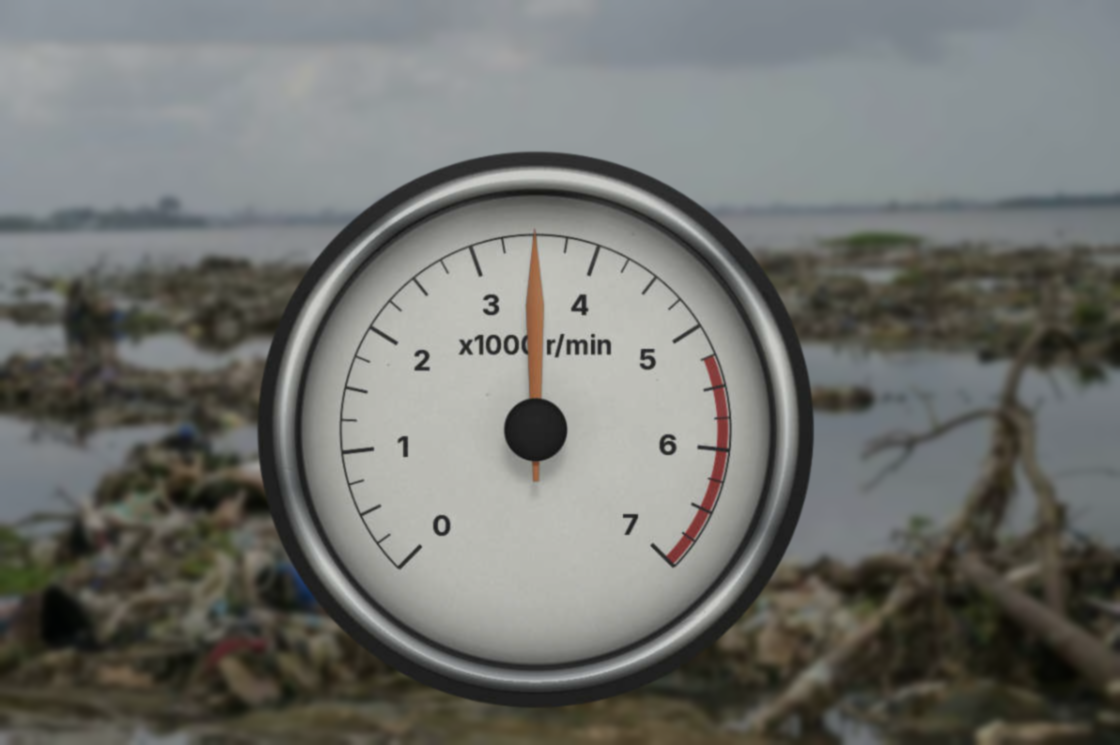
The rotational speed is value=3500 unit=rpm
